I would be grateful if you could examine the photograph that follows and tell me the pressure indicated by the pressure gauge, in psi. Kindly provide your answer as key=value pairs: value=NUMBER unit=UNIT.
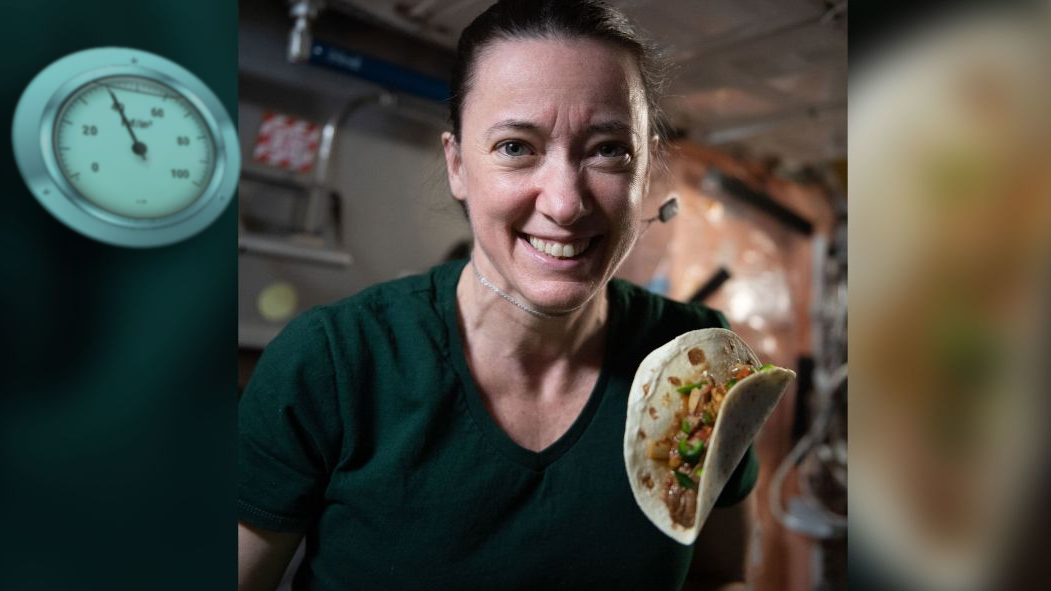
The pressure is value=40 unit=psi
